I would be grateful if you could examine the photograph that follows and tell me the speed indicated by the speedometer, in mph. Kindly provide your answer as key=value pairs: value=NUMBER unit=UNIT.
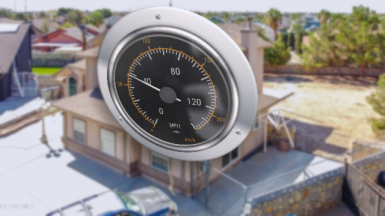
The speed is value=40 unit=mph
